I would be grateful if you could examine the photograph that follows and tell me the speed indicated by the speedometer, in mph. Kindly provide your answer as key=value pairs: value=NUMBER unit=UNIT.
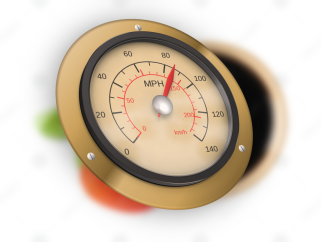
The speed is value=85 unit=mph
